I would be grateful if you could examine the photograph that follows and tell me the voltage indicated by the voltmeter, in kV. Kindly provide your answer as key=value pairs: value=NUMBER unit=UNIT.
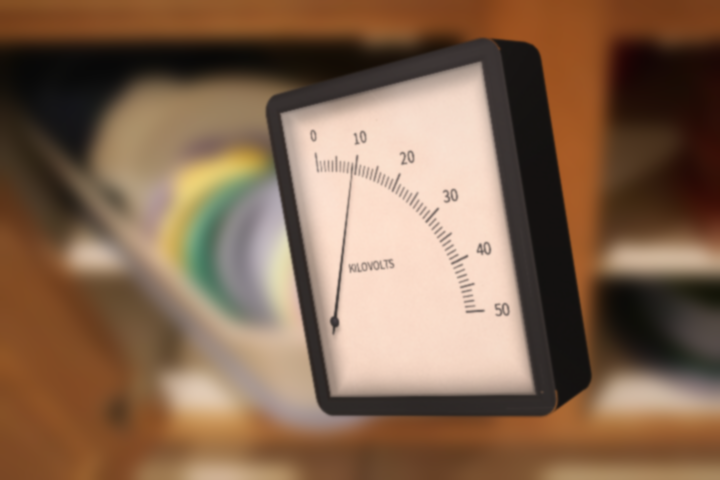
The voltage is value=10 unit=kV
